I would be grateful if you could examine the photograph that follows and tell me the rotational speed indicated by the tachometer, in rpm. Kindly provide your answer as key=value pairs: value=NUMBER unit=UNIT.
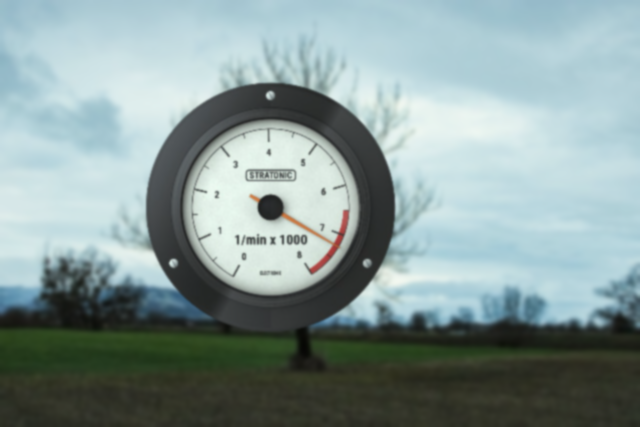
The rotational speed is value=7250 unit=rpm
